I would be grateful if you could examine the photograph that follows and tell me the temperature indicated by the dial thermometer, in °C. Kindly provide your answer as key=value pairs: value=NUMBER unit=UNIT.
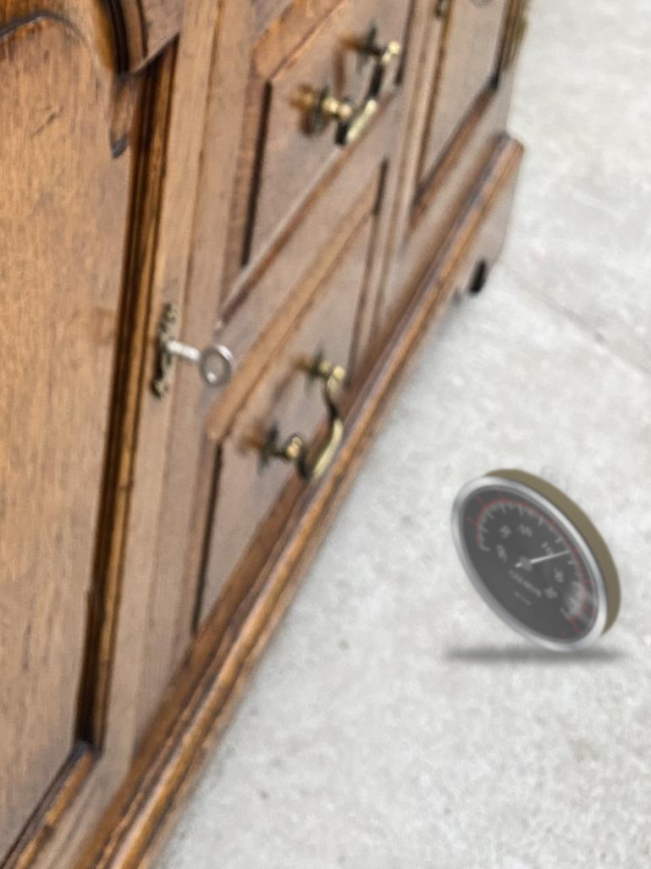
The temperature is value=15 unit=°C
